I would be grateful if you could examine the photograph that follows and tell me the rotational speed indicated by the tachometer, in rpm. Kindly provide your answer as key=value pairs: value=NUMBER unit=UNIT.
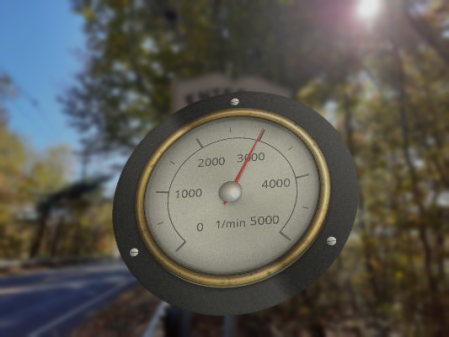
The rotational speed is value=3000 unit=rpm
